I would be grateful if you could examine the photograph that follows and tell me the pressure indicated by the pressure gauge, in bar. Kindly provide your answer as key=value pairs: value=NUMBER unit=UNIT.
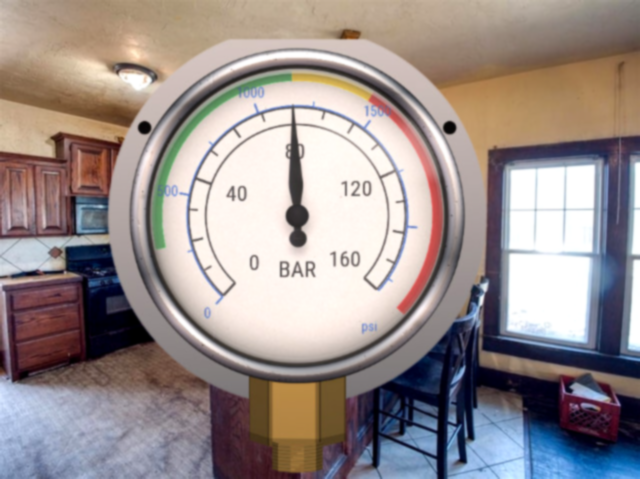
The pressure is value=80 unit=bar
